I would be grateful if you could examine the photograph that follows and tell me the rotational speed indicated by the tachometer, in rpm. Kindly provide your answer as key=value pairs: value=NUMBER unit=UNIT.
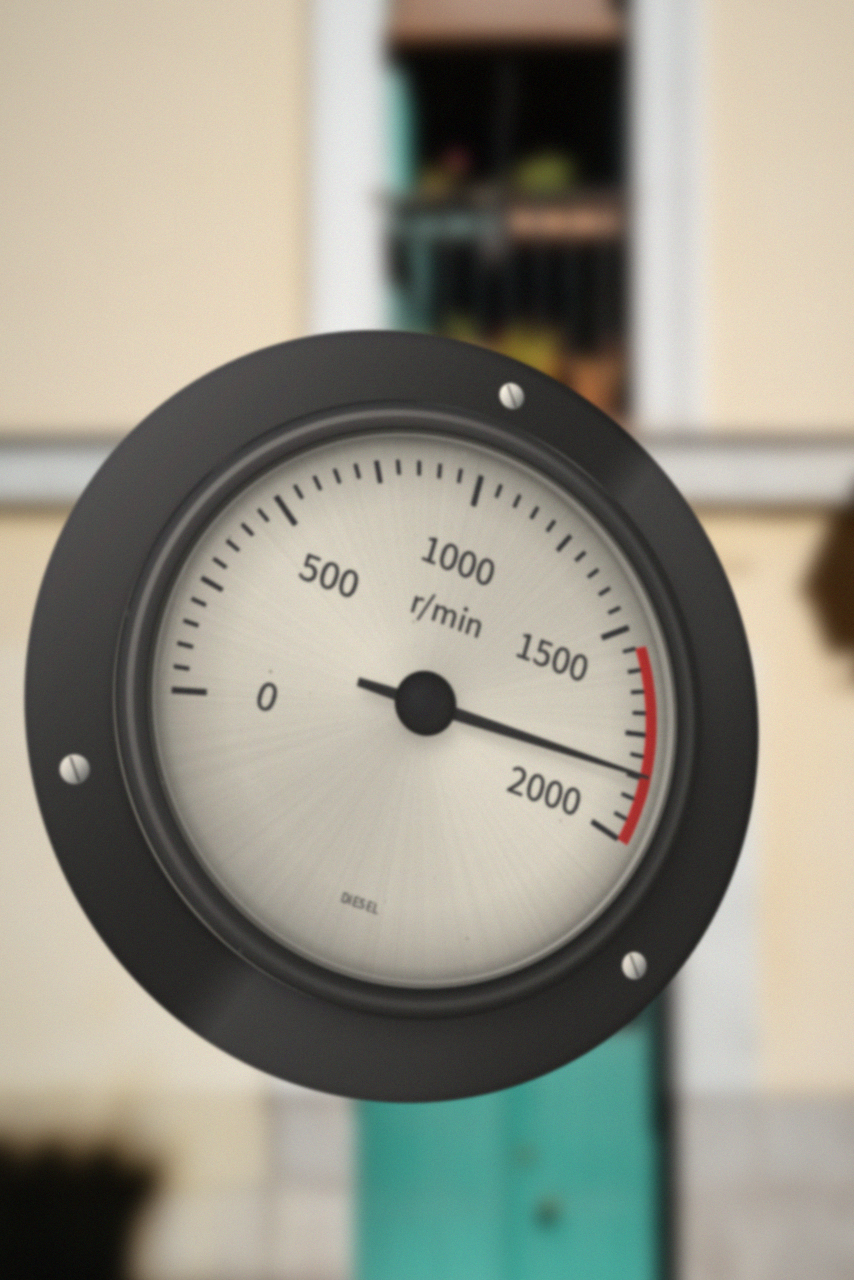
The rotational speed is value=1850 unit=rpm
